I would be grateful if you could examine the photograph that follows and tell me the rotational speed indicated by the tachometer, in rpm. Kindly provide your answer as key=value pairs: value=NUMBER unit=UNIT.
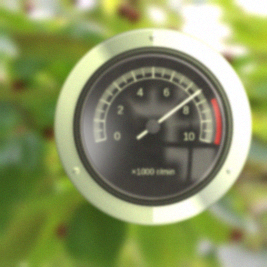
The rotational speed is value=7500 unit=rpm
